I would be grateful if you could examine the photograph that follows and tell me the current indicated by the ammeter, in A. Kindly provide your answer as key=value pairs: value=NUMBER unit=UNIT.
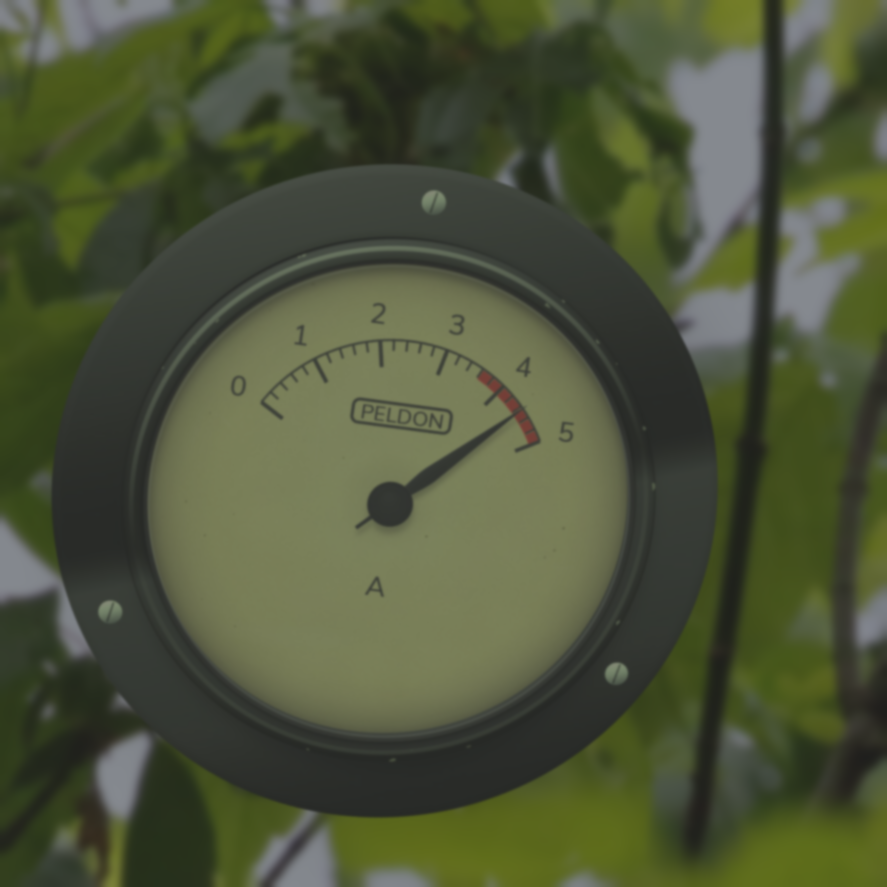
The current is value=4.4 unit=A
